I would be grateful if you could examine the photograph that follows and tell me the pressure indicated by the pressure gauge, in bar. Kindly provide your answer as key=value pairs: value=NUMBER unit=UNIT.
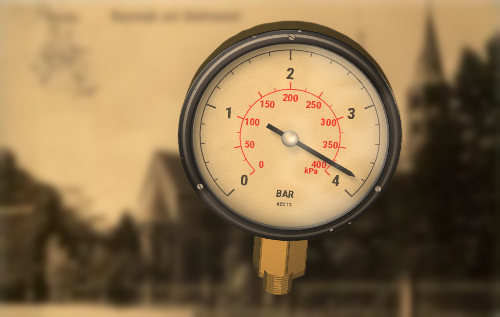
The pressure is value=3.8 unit=bar
